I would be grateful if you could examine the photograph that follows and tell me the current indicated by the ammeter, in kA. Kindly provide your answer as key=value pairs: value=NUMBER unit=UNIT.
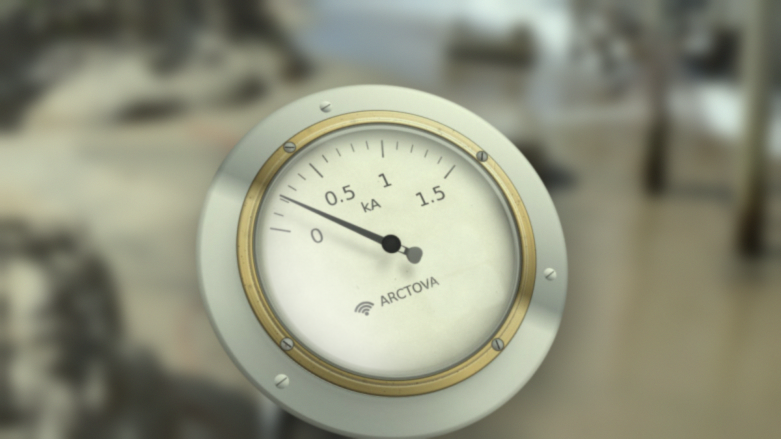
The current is value=0.2 unit=kA
